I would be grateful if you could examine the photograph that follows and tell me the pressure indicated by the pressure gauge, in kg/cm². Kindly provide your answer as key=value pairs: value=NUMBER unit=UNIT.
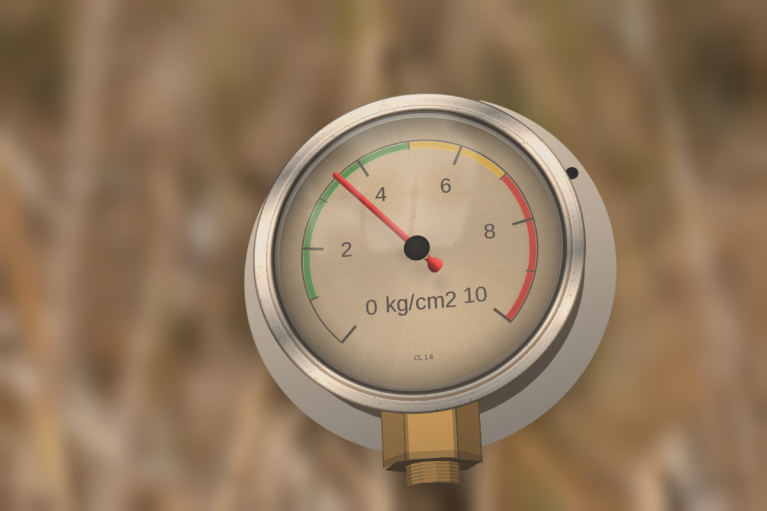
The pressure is value=3.5 unit=kg/cm²
